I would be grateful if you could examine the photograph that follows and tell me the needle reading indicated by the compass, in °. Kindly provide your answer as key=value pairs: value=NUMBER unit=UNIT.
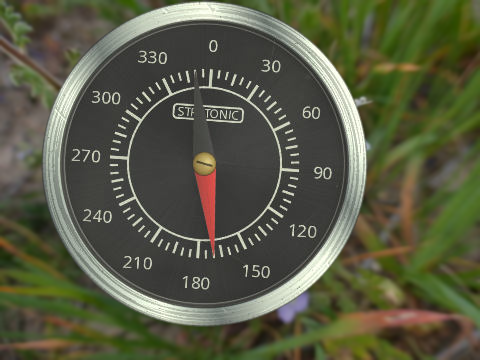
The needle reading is value=170 unit=°
